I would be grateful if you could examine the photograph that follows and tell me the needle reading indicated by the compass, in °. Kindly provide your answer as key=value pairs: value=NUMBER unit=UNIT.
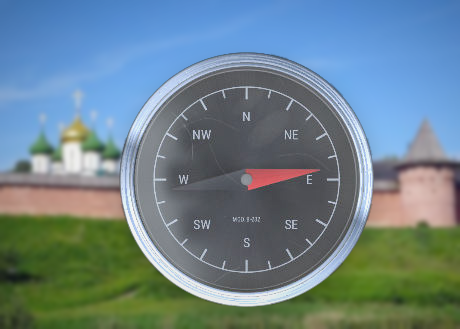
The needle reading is value=82.5 unit=°
